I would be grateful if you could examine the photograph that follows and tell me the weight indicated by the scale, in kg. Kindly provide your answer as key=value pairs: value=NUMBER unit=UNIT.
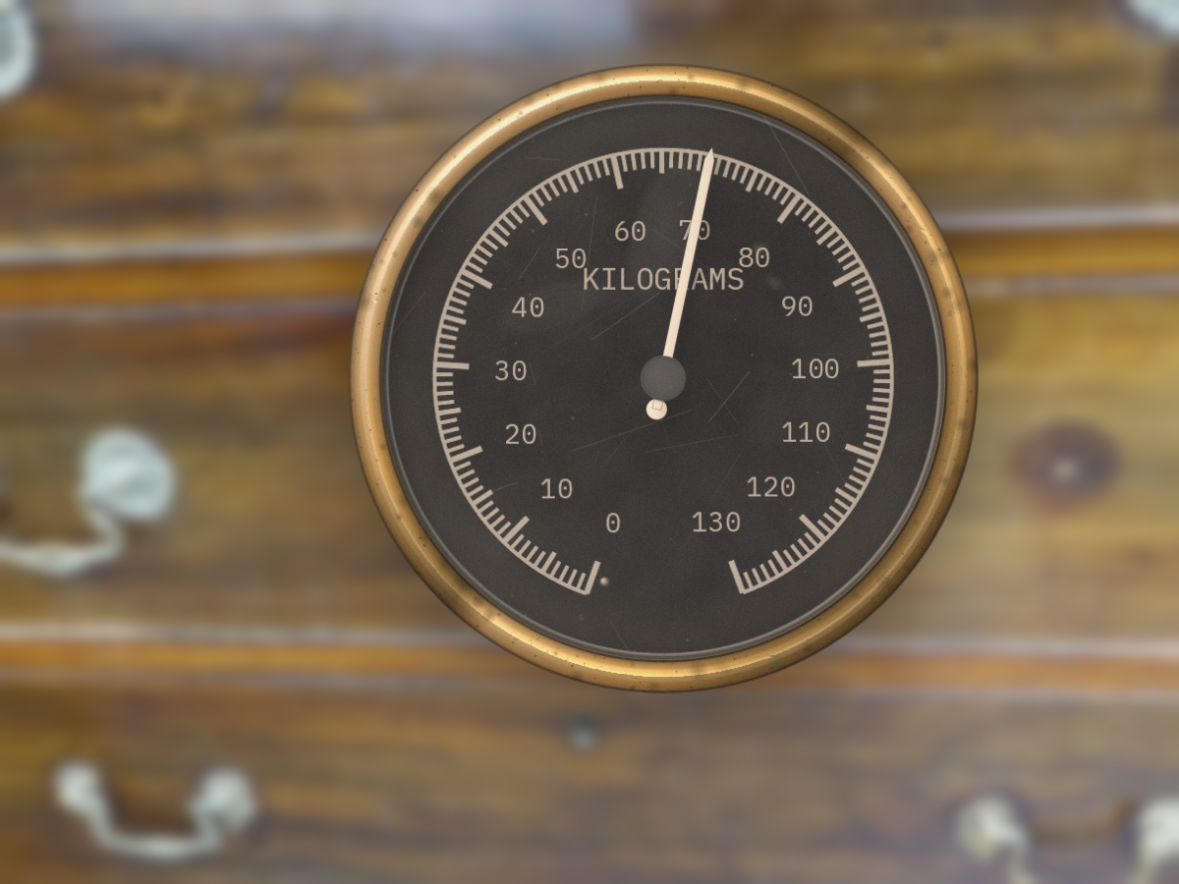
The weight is value=70 unit=kg
